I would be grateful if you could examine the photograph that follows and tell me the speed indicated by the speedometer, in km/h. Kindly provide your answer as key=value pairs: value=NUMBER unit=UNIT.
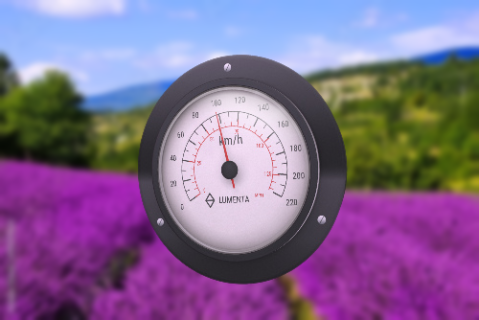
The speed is value=100 unit=km/h
